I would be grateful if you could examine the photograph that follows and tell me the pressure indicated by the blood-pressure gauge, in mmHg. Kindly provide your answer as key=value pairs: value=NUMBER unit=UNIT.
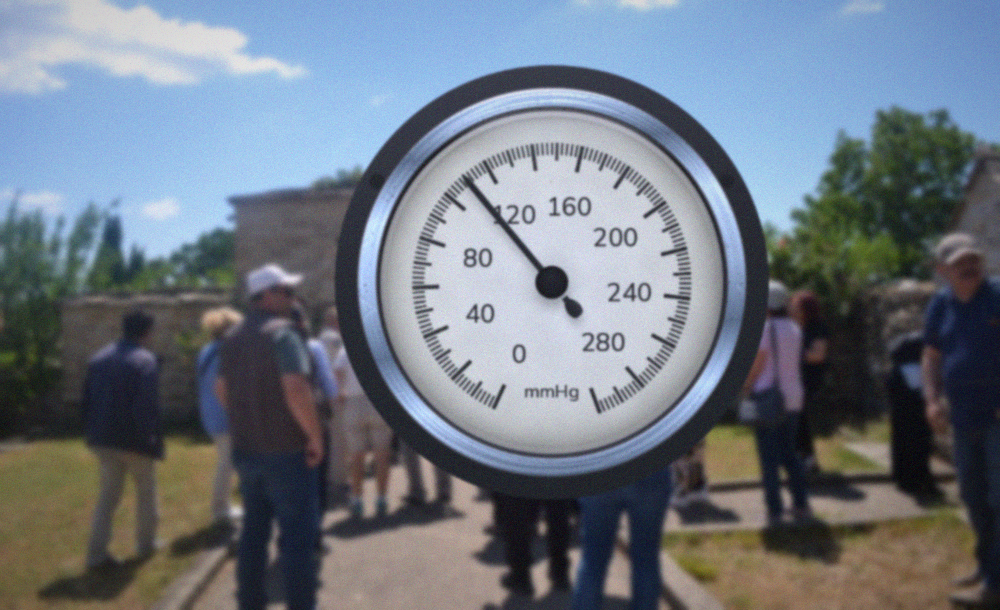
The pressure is value=110 unit=mmHg
